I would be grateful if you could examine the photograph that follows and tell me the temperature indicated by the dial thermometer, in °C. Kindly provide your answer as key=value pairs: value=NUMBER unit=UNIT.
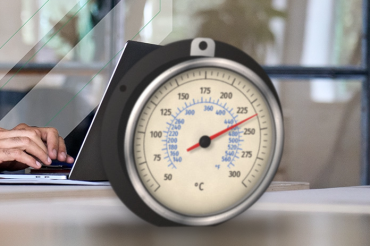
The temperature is value=235 unit=°C
